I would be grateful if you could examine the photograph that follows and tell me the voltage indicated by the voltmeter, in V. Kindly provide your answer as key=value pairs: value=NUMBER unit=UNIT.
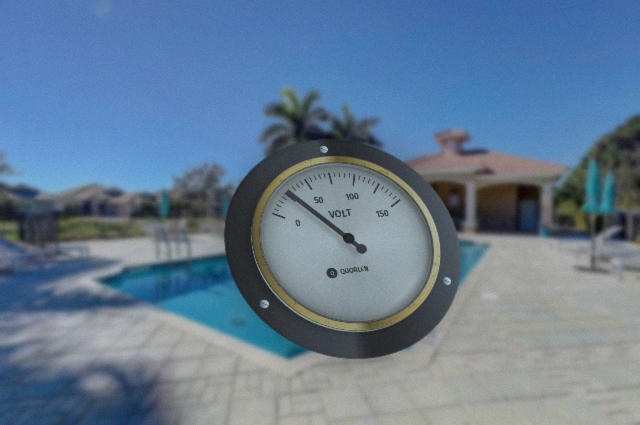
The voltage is value=25 unit=V
